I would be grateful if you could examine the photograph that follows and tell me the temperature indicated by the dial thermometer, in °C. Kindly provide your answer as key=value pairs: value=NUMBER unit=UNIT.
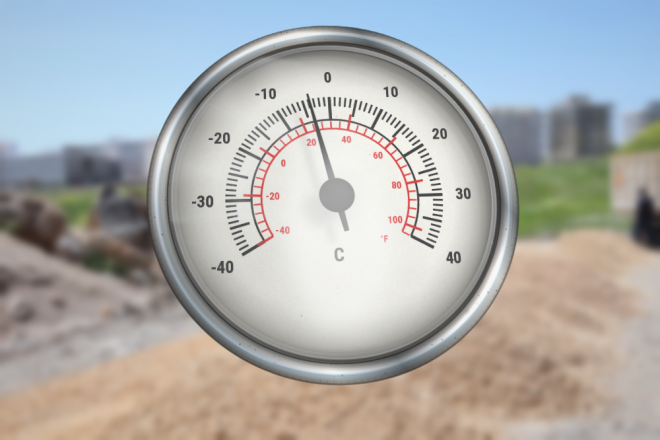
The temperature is value=-4 unit=°C
